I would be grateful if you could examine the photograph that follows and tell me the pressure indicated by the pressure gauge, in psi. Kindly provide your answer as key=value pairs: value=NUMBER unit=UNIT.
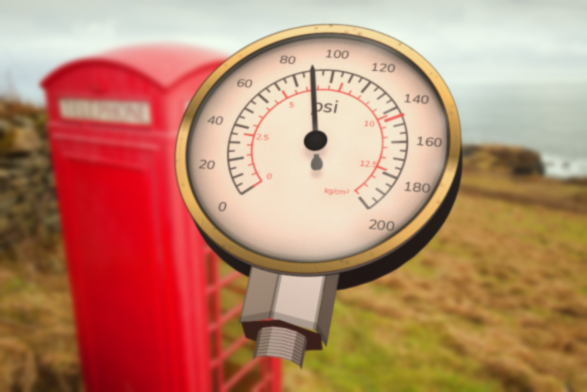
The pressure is value=90 unit=psi
